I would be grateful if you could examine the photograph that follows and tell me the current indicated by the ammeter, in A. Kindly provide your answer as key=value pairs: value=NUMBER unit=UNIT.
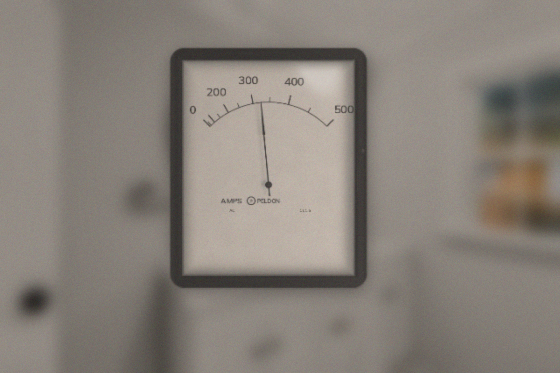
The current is value=325 unit=A
